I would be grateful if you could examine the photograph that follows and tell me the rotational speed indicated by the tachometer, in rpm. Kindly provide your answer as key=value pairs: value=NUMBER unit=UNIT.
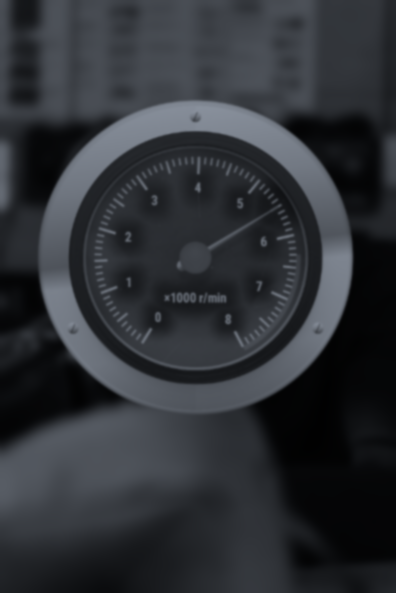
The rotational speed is value=5500 unit=rpm
